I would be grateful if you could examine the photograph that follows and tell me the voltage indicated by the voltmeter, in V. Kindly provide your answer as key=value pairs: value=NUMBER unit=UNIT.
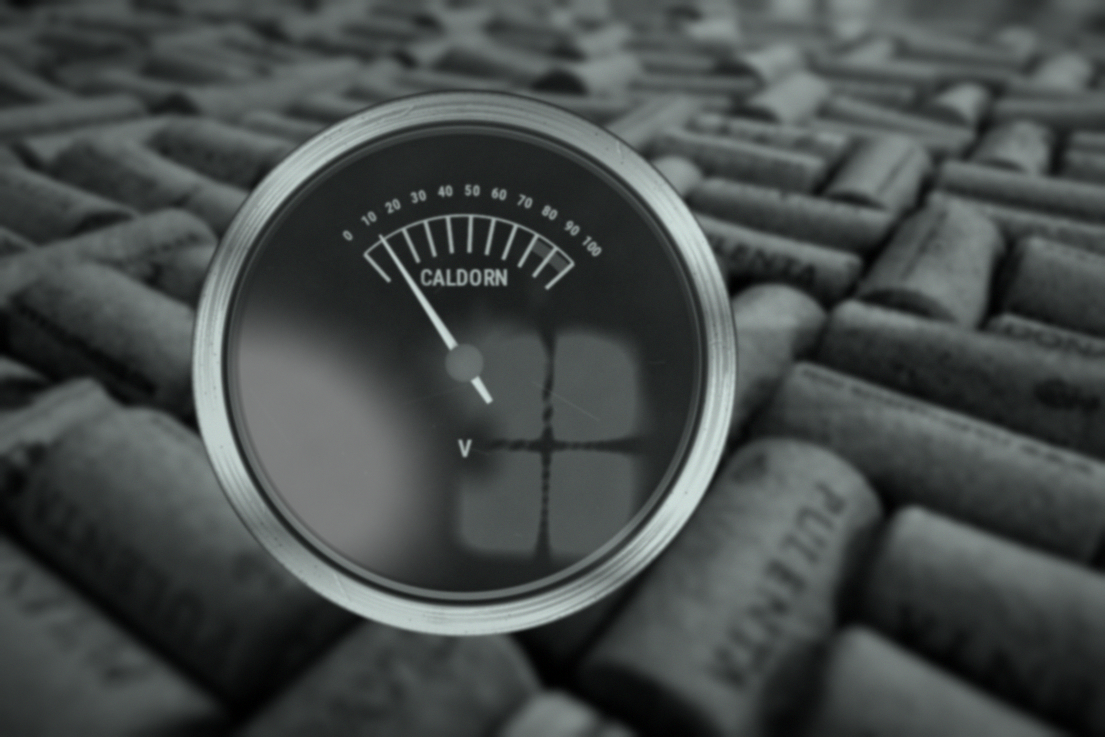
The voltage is value=10 unit=V
